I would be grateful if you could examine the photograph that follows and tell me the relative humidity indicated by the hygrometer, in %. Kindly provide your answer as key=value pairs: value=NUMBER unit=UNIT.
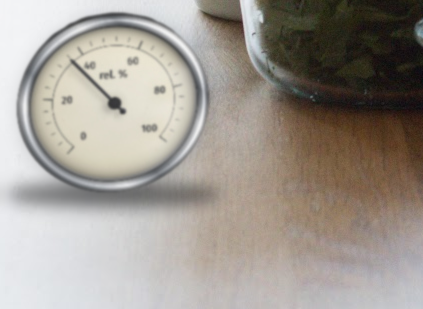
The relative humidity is value=36 unit=%
